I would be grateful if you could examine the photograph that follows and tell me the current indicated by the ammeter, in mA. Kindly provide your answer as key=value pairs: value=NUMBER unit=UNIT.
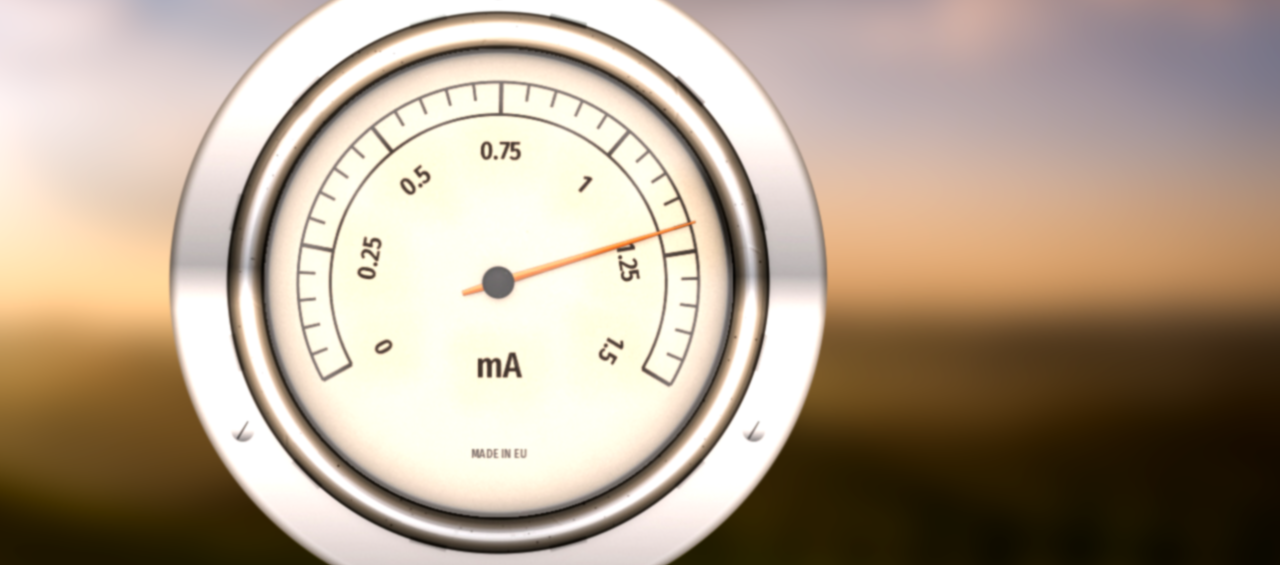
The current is value=1.2 unit=mA
